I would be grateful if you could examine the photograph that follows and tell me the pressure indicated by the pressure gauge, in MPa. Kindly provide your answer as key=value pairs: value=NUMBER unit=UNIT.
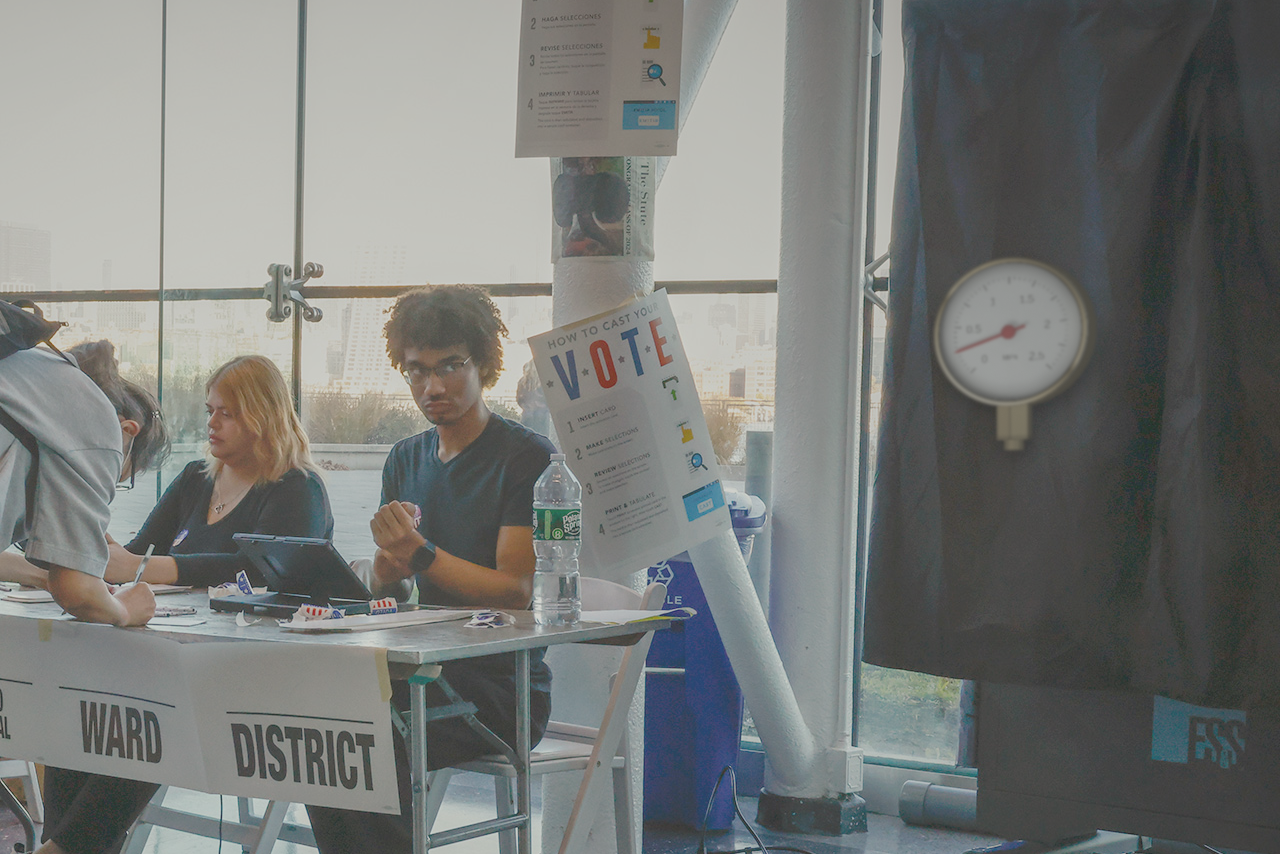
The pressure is value=0.25 unit=MPa
